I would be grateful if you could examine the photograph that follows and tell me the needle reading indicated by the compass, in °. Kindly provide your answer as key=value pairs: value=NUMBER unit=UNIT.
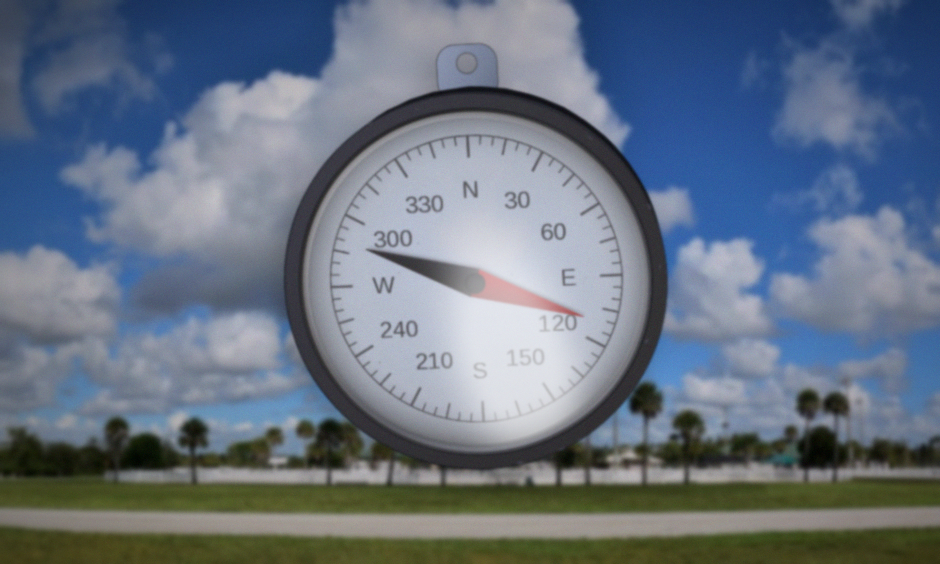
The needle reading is value=110 unit=°
